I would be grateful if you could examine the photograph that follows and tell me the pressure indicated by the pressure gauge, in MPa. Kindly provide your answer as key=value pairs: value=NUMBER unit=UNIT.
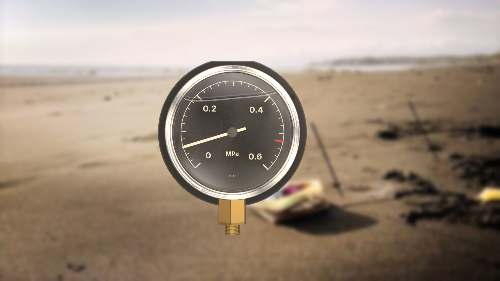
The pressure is value=0.06 unit=MPa
